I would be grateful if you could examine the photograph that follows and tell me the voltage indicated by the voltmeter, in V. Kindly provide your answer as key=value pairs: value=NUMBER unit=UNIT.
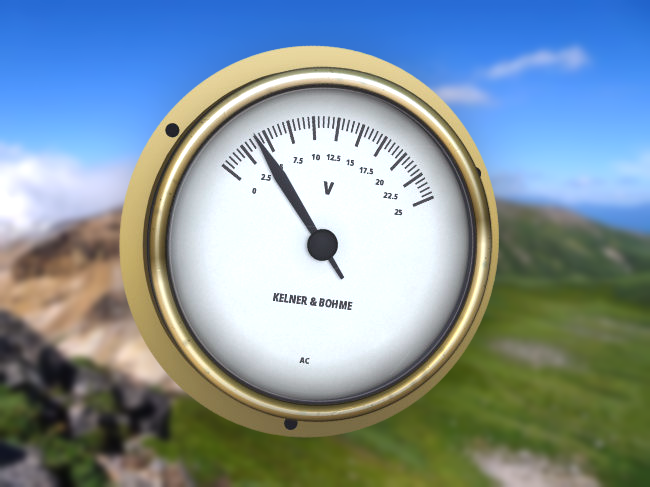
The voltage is value=4 unit=V
